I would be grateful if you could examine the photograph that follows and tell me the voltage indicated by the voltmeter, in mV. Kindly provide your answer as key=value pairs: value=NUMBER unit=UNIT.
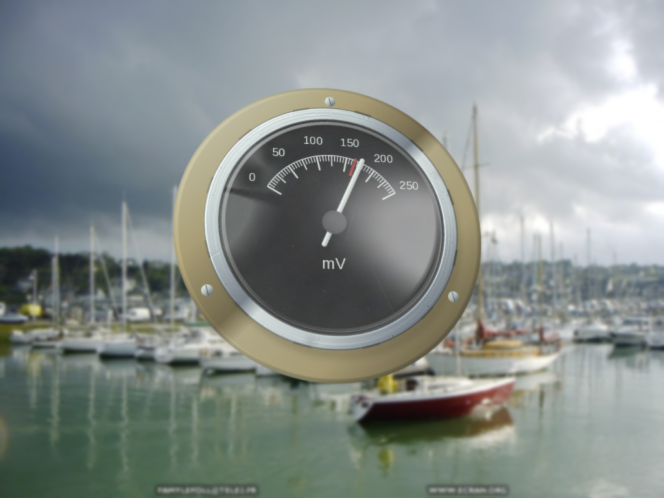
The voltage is value=175 unit=mV
